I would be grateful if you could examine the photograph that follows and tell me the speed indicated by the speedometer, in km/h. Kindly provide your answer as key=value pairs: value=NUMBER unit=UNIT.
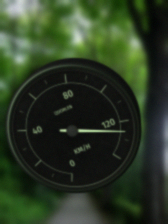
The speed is value=125 unit=km/h
